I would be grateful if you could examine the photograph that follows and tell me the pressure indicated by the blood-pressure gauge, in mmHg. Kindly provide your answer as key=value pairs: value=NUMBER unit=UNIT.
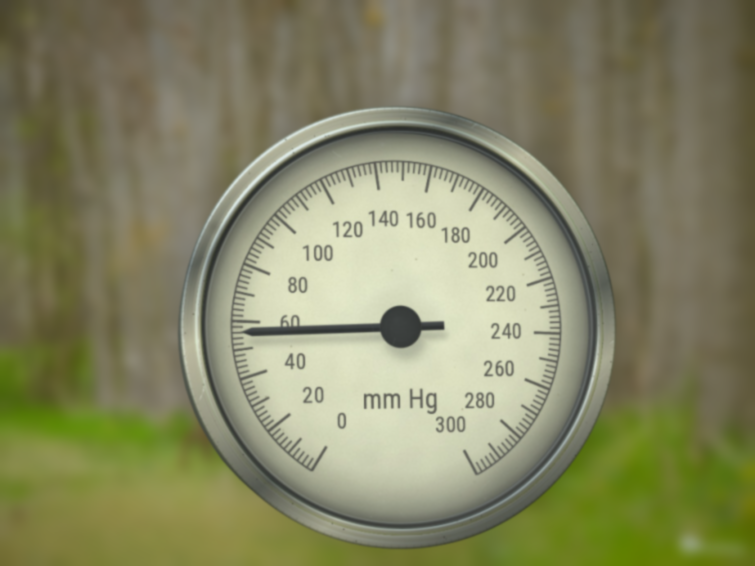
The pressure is value=56 unit=mmHg
